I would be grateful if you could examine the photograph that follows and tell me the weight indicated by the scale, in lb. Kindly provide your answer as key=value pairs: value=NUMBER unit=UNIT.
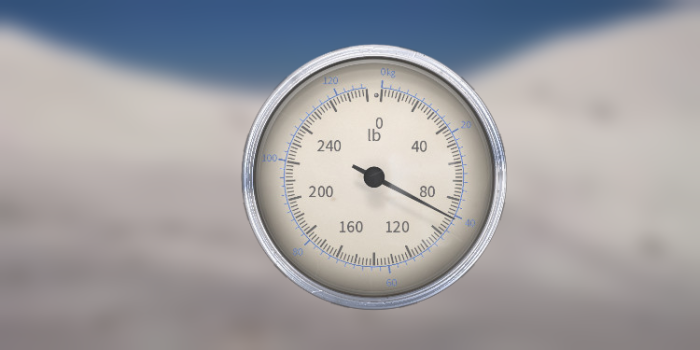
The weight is value=90 unit=lb
